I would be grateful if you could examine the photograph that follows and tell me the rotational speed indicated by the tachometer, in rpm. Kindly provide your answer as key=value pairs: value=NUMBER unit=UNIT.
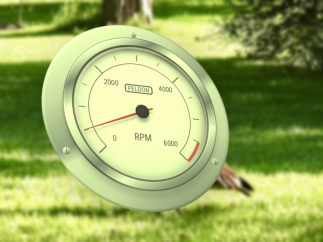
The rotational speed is value=500 unit=rpm
